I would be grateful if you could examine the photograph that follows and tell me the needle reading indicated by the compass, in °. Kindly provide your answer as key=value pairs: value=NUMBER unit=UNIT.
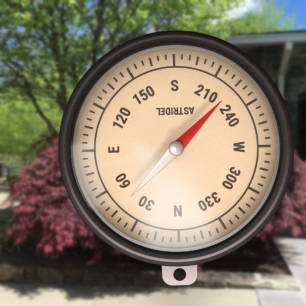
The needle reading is value=225 unit=°
